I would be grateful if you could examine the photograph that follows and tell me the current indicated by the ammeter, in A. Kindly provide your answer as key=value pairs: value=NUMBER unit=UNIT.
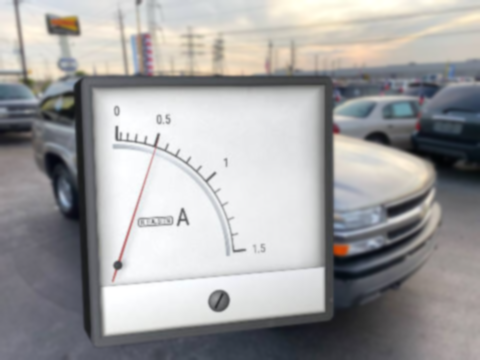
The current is value=0.5 unit=A
